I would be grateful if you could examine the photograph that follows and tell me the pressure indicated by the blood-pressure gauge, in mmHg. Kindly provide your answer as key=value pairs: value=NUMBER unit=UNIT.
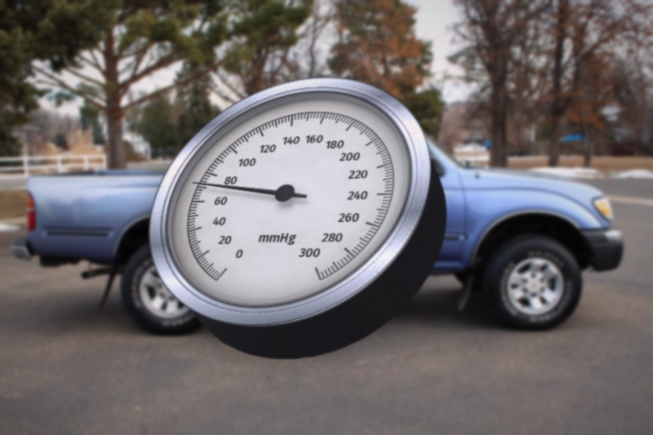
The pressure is value=70 unit=mmHg
